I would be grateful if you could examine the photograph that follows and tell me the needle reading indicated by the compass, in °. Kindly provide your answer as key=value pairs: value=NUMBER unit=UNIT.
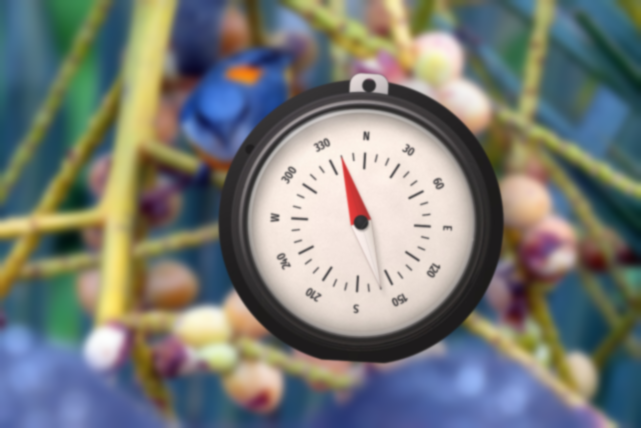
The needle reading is value=340 unit=°
